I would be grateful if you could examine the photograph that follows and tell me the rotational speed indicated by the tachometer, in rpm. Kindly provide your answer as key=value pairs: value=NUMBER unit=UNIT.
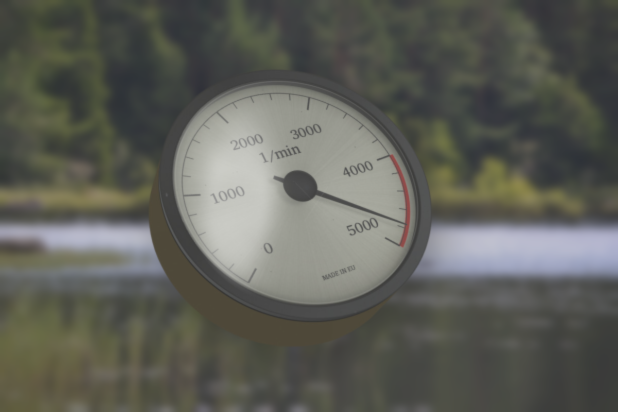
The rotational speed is value=4800 unit=rpm
